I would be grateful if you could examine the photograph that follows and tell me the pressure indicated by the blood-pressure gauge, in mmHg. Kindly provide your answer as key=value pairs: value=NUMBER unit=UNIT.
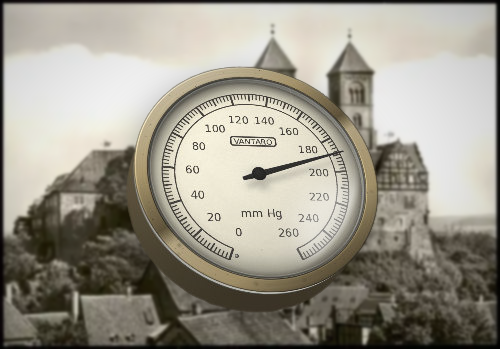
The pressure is value=190 unit=mmHg
